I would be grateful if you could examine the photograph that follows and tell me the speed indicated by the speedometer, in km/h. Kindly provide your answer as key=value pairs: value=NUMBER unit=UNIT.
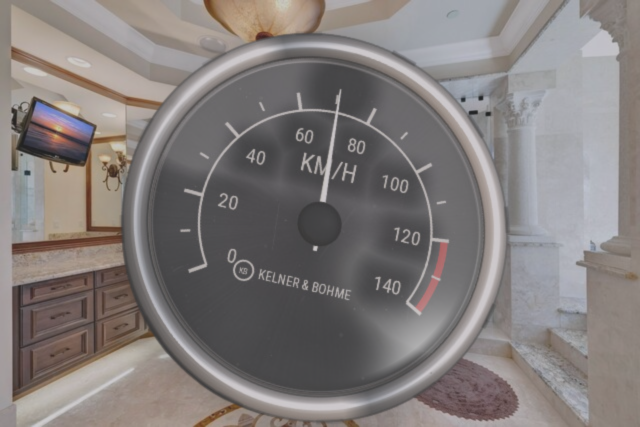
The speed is value=70 unit=km/h
